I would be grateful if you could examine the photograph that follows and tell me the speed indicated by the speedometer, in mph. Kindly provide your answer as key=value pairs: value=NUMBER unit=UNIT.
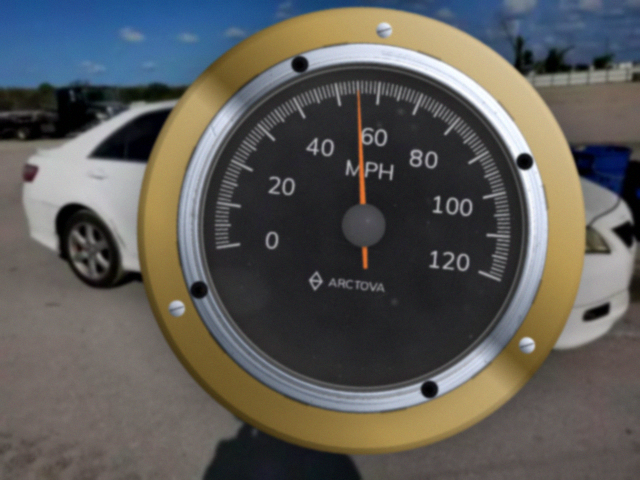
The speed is value=55 unit=mph
